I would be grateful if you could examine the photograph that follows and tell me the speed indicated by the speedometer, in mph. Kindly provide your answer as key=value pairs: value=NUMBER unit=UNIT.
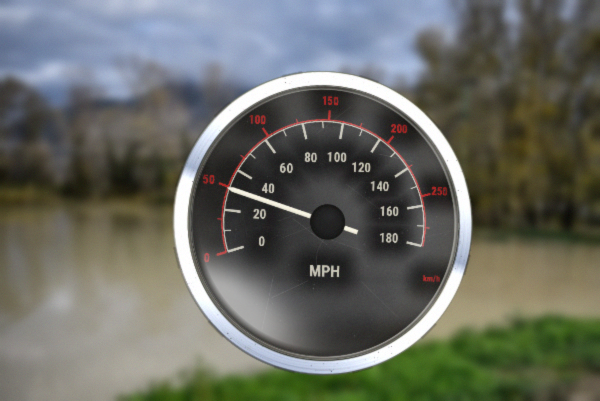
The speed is value=30 unit=mph
